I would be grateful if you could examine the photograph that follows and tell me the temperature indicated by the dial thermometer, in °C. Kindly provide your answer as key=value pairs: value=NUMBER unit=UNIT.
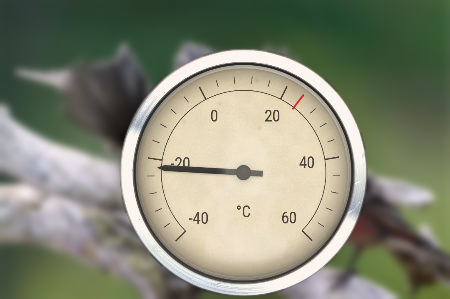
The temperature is value=-22 unit=°C
